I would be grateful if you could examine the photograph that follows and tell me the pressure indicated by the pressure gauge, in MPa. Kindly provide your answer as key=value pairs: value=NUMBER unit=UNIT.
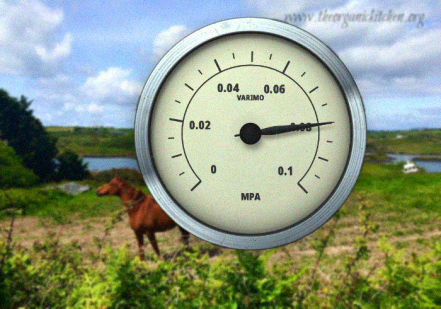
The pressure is value=0.08 unit=MPa
